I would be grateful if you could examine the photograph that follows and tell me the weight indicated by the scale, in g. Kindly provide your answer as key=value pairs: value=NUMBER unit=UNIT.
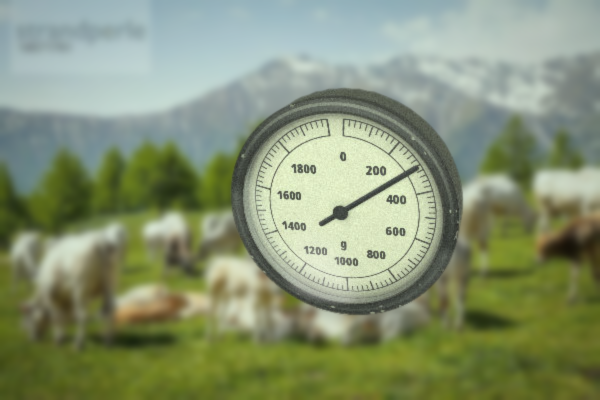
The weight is value=300 unit=g
